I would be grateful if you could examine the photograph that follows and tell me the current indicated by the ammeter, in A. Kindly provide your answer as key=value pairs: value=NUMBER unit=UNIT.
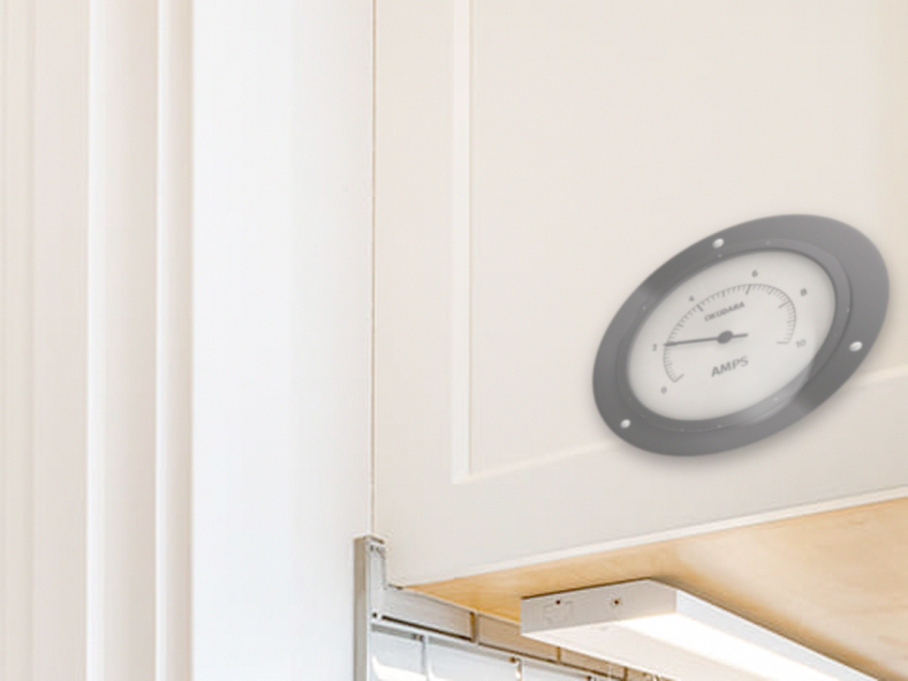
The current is value=2 unit=A
